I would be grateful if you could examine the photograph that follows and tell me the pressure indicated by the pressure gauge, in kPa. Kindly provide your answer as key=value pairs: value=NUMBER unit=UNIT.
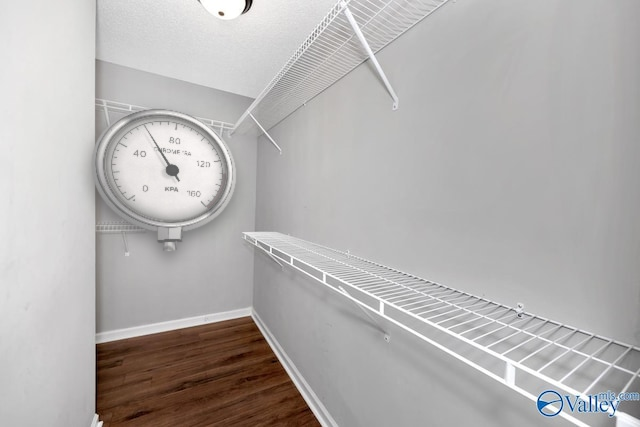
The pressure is value=60 unit=kPa
